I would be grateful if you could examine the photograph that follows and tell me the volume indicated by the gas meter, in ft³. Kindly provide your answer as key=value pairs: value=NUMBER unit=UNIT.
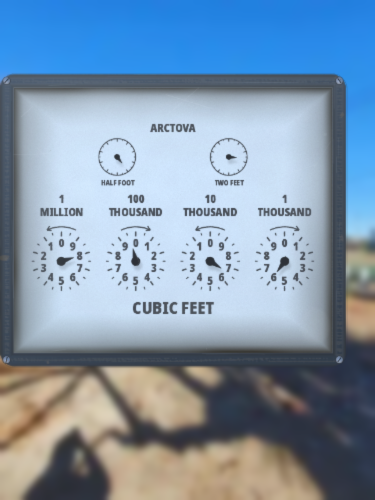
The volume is value=796600 unit=ft³
